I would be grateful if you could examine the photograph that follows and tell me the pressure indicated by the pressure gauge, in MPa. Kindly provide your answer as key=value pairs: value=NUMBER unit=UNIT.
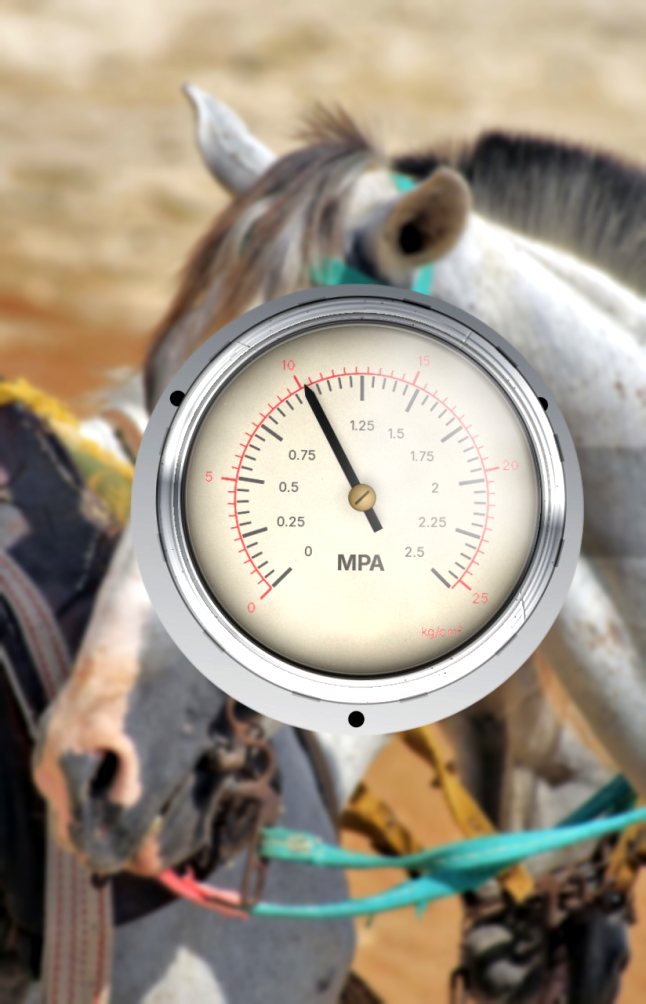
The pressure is value=1 unit=MPa
